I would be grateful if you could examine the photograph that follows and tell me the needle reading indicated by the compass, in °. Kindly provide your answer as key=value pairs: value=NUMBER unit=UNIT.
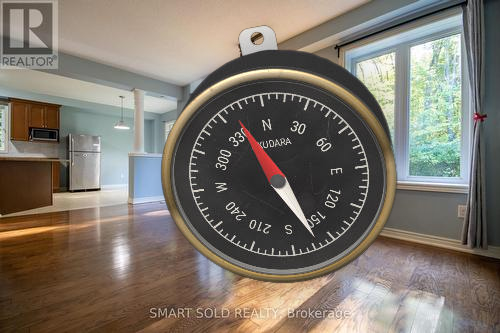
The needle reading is value=340 unit=°
